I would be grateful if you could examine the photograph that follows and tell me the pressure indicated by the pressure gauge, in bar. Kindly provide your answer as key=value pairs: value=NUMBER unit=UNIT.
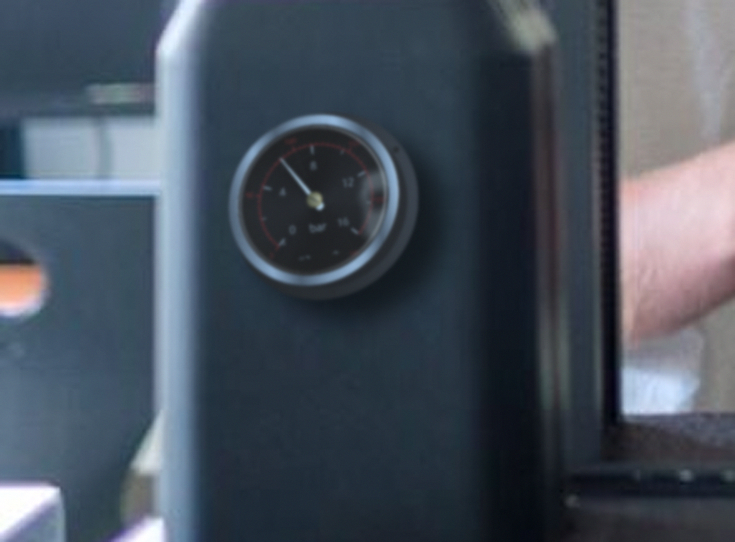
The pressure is value=6 unit=bar
